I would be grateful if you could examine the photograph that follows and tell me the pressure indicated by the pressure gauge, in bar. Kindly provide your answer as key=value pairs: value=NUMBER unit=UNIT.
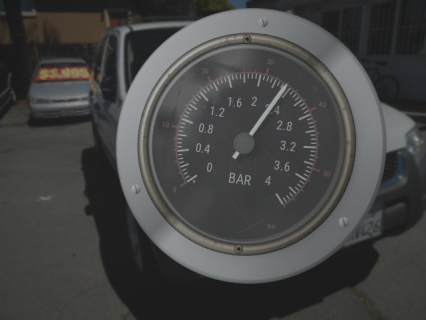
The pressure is value=2.35 unit=bar
